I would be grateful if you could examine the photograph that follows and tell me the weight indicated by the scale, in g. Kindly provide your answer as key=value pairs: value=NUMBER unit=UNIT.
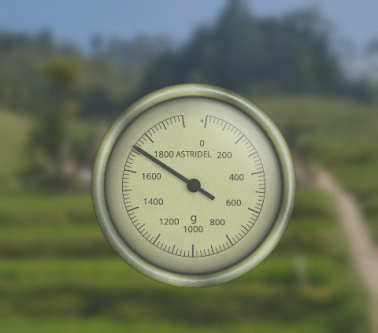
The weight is value=1720 unit=g
